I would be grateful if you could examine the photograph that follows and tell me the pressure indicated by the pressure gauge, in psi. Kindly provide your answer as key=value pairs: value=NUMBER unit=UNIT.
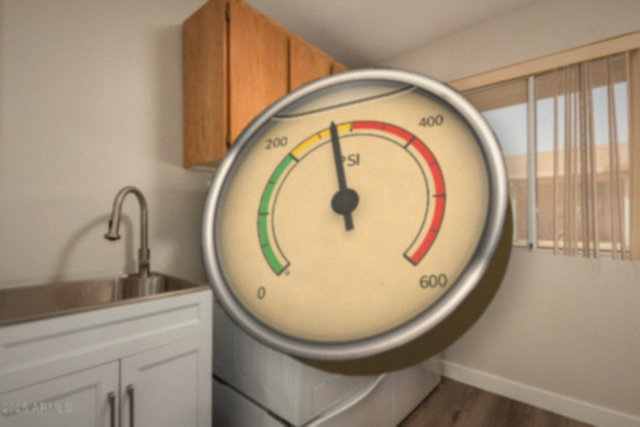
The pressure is value=275 unit=psi
